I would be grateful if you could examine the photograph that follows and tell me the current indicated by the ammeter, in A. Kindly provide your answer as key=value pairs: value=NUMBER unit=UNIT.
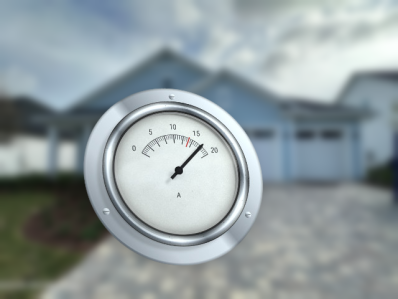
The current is value=17.5 unit=A
